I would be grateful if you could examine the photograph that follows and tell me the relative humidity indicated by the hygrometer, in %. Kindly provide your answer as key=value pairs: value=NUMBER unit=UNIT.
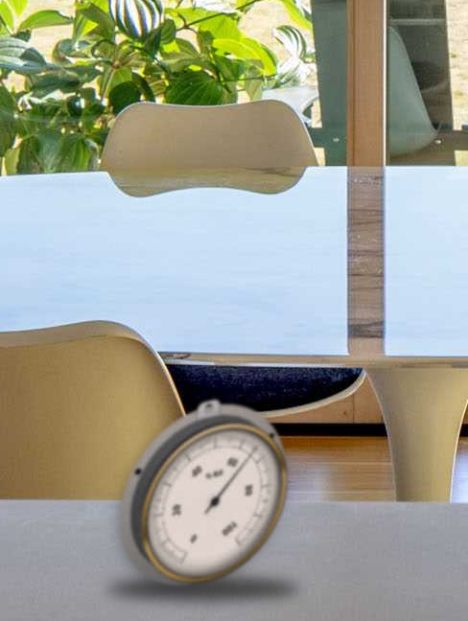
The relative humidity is value=65 unit=%
